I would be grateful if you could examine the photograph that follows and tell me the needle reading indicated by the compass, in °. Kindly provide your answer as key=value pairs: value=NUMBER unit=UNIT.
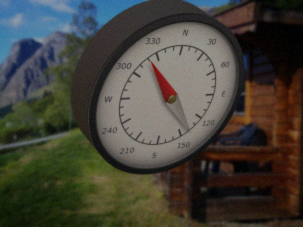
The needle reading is value=320 unit=°
